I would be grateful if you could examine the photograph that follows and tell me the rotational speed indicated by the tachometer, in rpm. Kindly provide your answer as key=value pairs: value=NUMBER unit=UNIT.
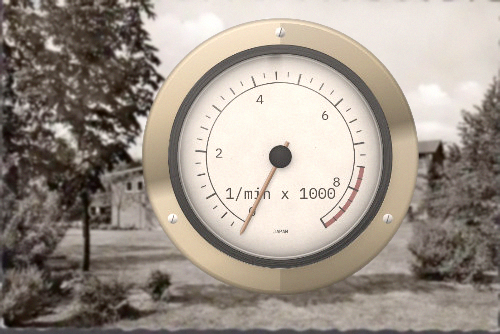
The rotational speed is value=0 unit=rpm
